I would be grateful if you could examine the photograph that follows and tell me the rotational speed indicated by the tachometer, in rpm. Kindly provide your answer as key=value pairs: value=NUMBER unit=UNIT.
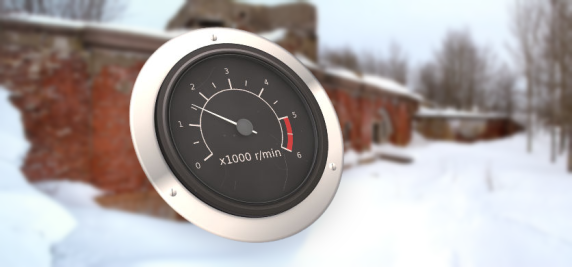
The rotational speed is value=1500 unit=rpm
